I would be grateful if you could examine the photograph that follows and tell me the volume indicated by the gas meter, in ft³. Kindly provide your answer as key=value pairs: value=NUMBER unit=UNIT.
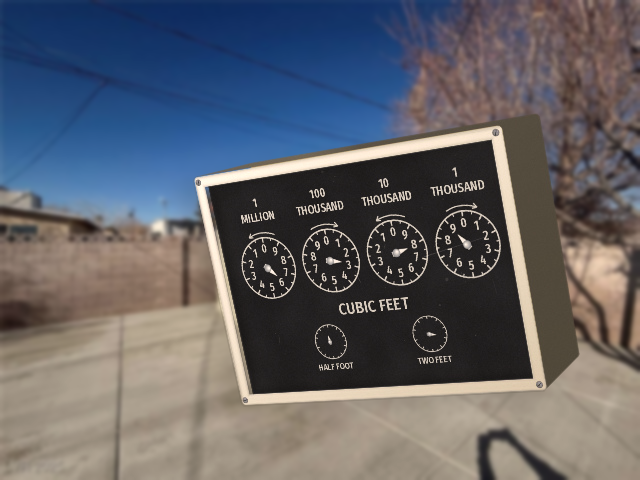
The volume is value=627900 unit=ft³
